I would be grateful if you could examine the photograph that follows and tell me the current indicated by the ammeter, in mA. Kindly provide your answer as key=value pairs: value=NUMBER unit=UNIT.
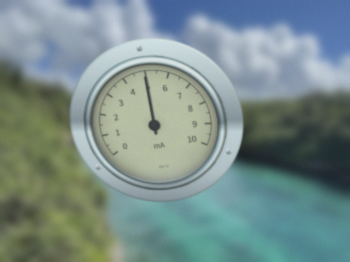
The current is value=5 unit=mA
